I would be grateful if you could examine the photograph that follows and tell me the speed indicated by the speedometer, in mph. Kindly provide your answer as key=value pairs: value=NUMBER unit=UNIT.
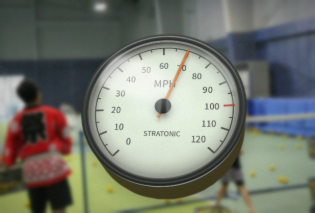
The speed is value=70 unit=mph
